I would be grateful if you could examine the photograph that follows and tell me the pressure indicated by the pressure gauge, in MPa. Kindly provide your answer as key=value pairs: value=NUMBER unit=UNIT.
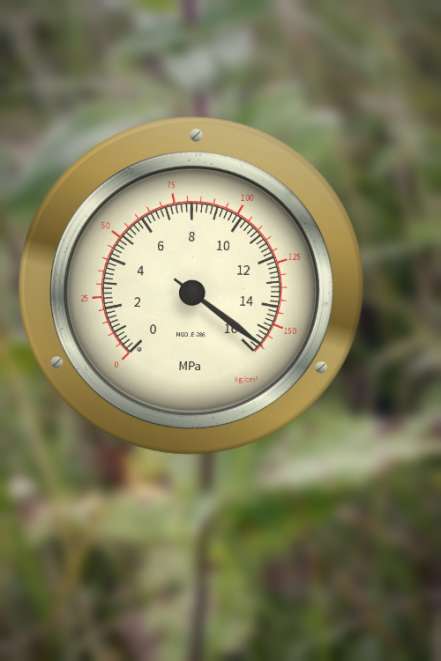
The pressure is value=15.6 unit=MPa
